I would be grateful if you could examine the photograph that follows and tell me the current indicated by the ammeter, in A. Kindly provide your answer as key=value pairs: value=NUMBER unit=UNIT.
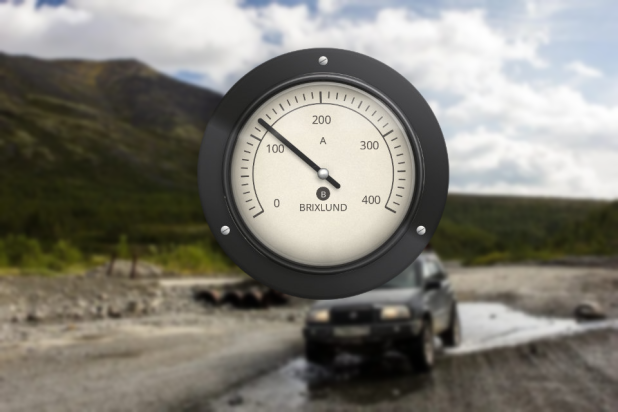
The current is value=120 unit=A
